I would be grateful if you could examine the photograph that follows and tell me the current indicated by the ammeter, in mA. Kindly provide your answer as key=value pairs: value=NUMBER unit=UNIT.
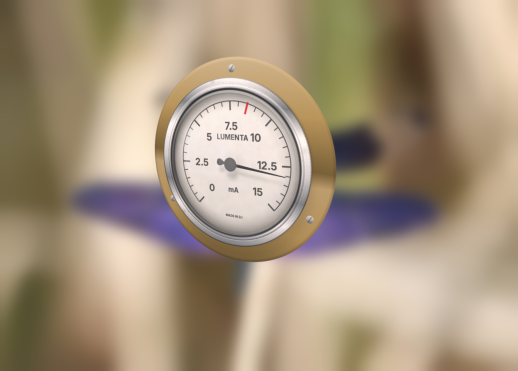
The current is value=13 unit=mA
